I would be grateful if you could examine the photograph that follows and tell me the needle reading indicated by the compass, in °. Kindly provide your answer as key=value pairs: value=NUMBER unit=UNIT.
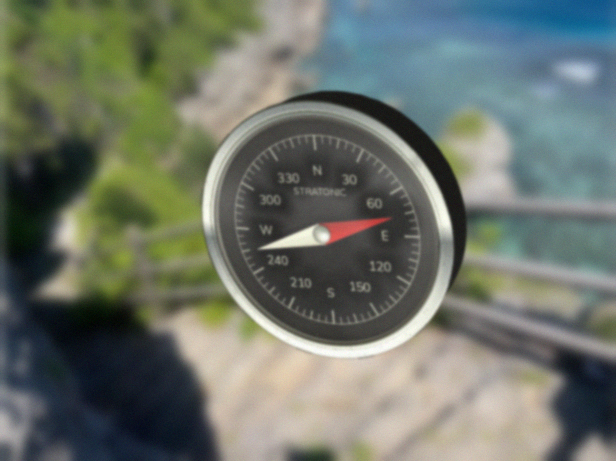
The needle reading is value=75 unit=°
